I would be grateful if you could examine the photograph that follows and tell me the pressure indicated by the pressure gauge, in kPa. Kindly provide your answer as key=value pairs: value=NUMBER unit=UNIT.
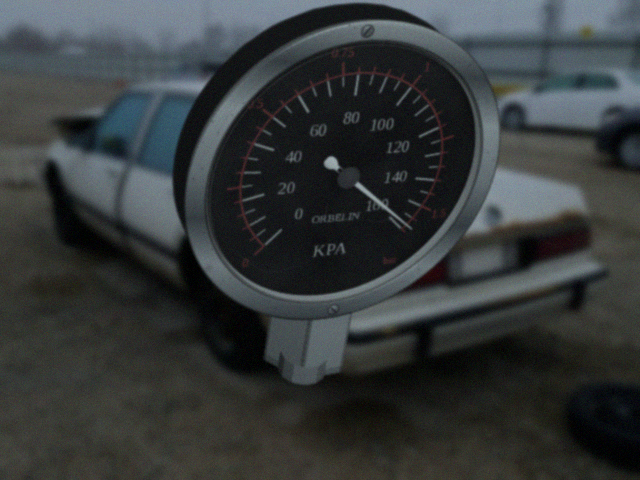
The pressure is value=157.5 unit=kPa
